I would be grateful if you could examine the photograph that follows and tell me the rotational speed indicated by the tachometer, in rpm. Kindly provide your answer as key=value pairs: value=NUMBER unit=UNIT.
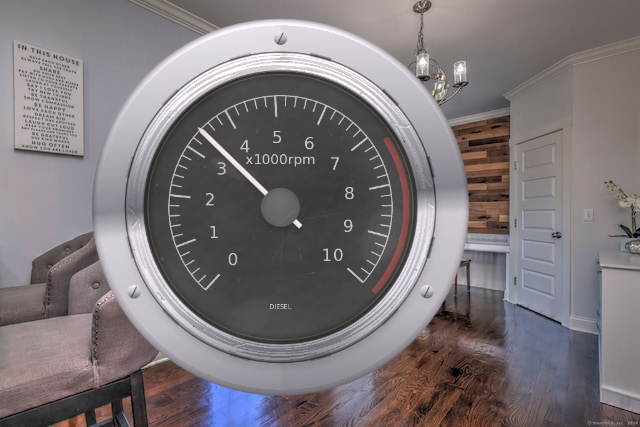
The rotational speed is value=3400 unit=rpm
